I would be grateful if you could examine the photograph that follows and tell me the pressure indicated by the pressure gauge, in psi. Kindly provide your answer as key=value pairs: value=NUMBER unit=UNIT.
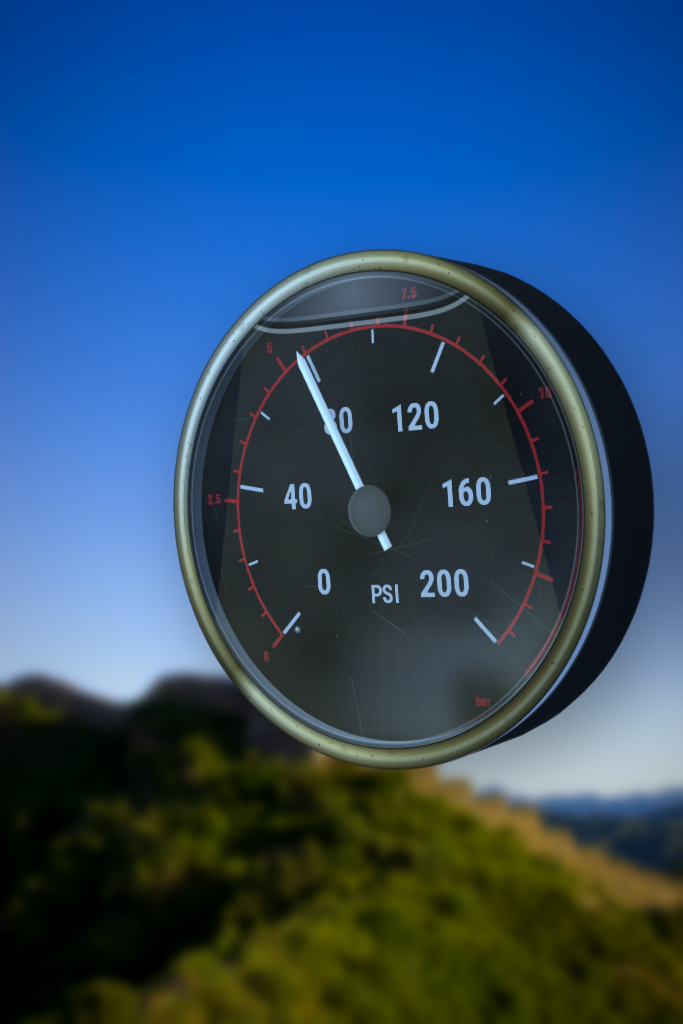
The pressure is value=80 unit=psi
